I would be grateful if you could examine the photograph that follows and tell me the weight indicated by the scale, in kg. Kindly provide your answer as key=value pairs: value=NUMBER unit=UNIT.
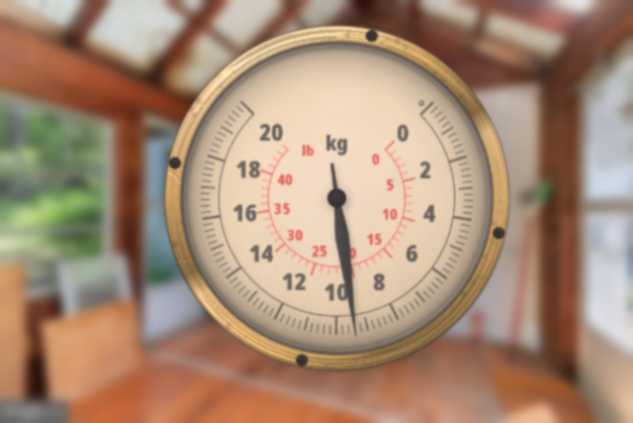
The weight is value=9.4 unit=kg
